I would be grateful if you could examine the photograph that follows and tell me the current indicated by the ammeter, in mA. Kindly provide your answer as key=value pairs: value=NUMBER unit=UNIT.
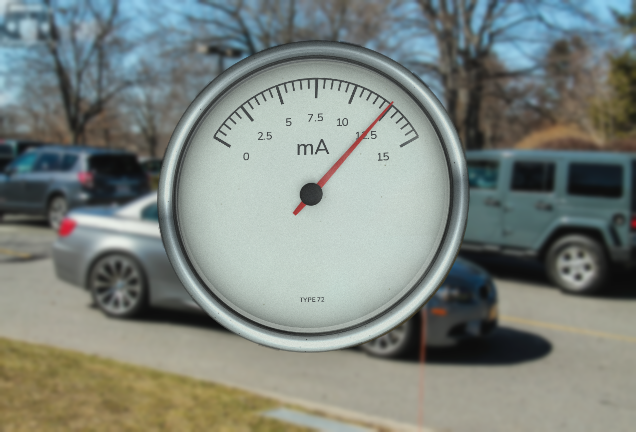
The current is value=12.5 unit=mA
